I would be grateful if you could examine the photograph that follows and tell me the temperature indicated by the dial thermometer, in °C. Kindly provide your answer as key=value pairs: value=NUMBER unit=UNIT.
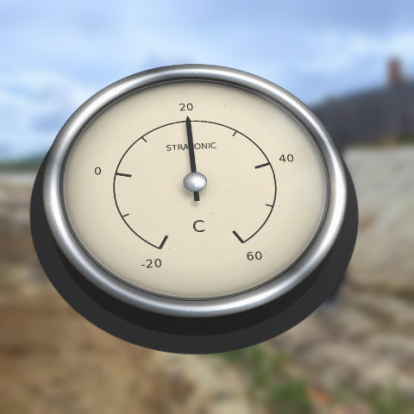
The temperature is value=20 unit=°C
